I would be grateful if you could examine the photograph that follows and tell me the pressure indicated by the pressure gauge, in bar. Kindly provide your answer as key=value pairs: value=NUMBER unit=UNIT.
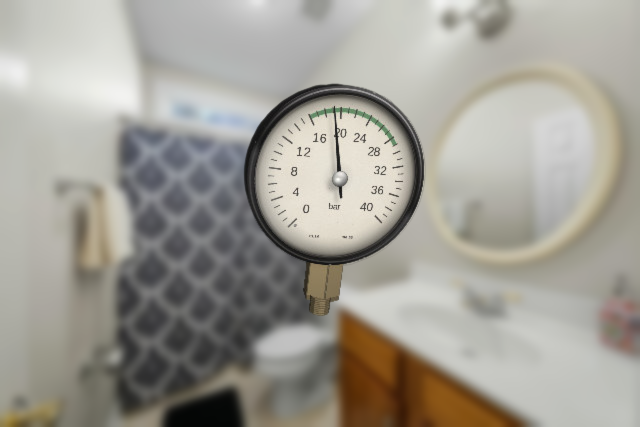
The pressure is value=19 unit=bar
